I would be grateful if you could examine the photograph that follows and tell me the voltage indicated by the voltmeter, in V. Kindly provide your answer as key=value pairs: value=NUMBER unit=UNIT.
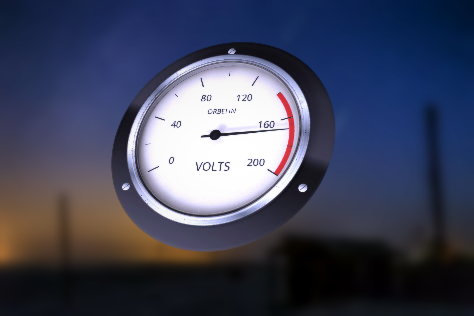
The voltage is value=170 unit=V
